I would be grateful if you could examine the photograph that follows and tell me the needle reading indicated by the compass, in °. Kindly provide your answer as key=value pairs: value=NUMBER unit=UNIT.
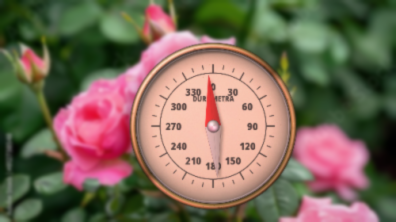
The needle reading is value=355 unit=°
